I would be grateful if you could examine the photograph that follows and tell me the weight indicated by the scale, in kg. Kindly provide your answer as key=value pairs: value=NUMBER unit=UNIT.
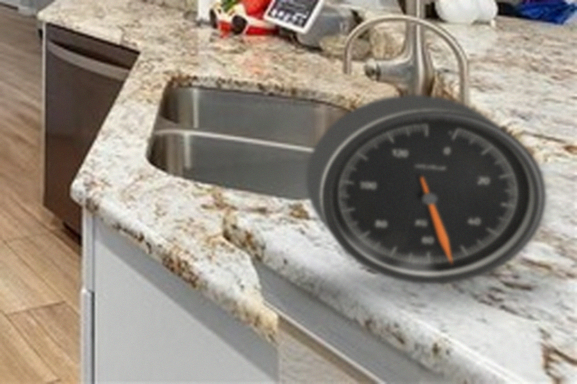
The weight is value=55 unit=kg
